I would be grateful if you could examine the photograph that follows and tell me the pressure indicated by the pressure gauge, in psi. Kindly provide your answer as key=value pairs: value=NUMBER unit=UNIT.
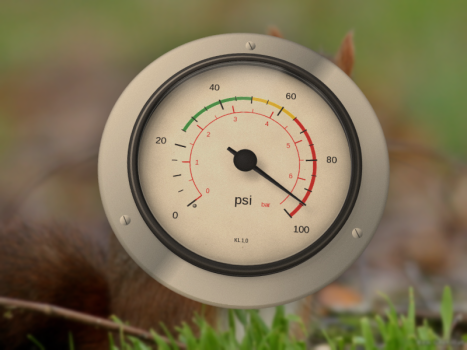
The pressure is value=95 unit=psi
